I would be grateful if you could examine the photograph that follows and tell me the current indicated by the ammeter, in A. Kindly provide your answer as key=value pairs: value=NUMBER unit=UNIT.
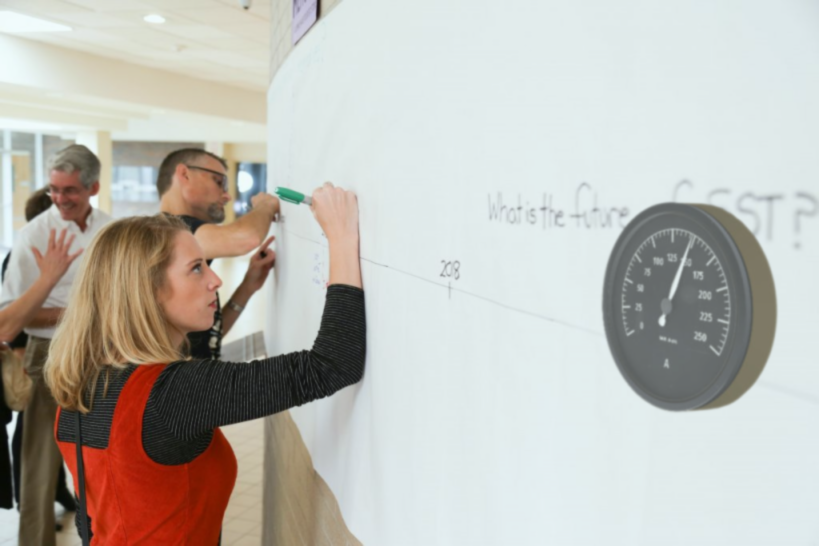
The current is value=150 unit=A
